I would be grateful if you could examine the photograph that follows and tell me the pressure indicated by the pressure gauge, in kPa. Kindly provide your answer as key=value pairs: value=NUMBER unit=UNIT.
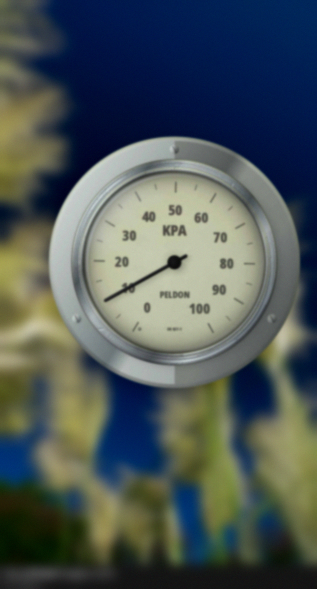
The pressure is value=10 unit=kPa
